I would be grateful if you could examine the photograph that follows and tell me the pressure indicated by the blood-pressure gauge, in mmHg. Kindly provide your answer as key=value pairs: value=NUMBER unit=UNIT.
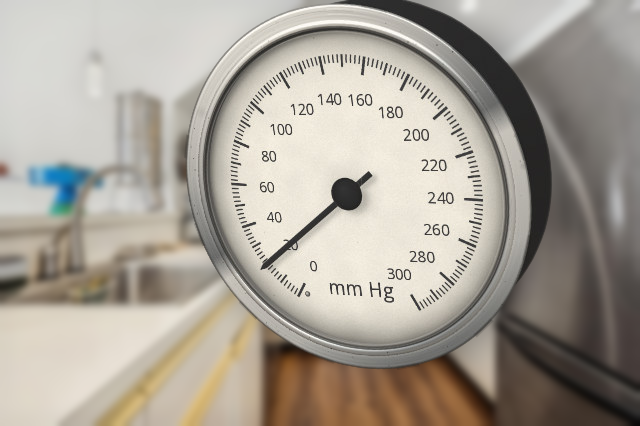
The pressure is value=20 unit=mmHg
